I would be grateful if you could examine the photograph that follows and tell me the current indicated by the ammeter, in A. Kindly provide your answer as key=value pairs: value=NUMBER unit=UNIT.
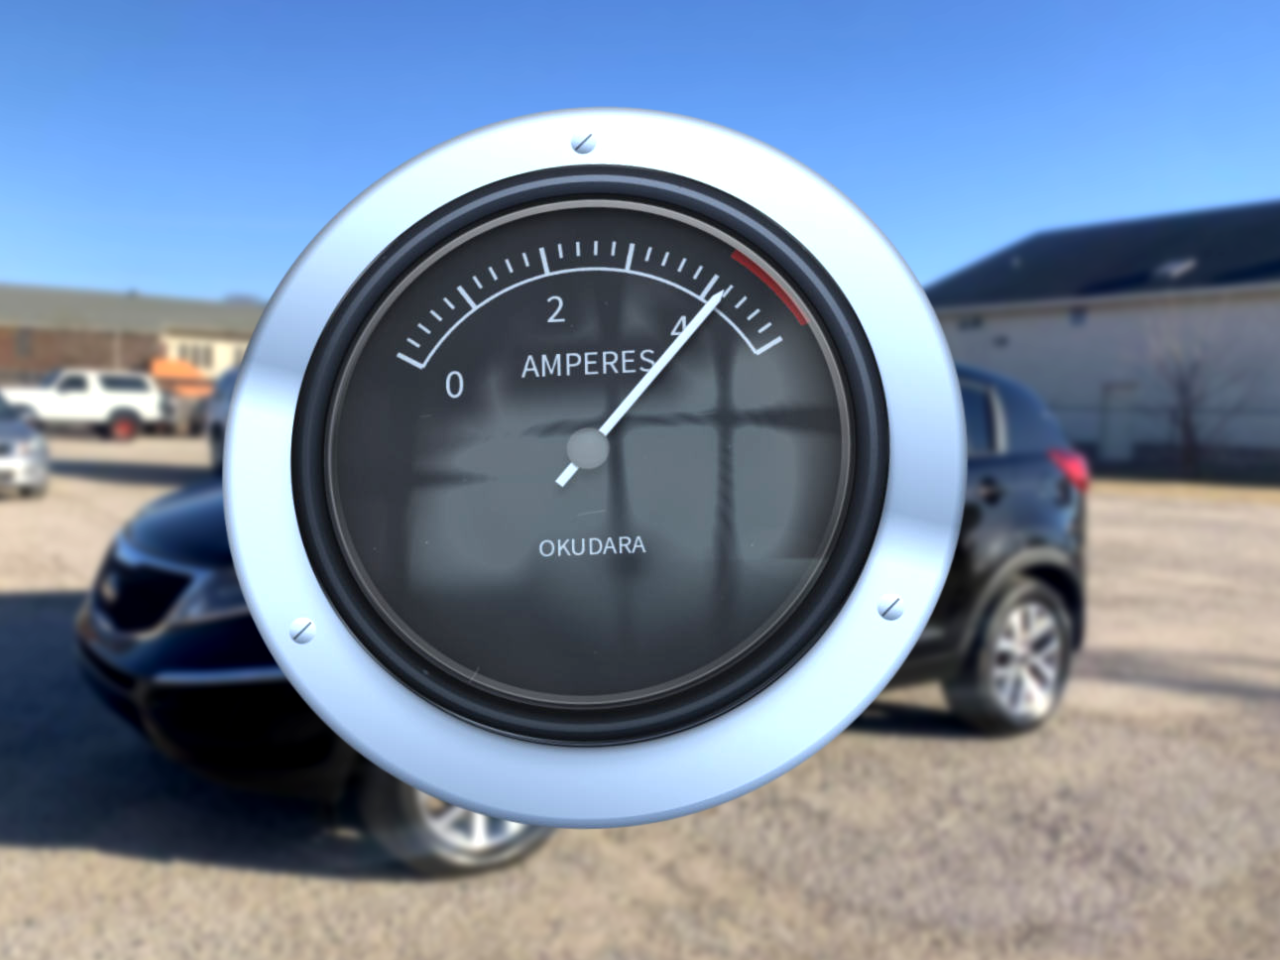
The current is value=4.2 unit=A
